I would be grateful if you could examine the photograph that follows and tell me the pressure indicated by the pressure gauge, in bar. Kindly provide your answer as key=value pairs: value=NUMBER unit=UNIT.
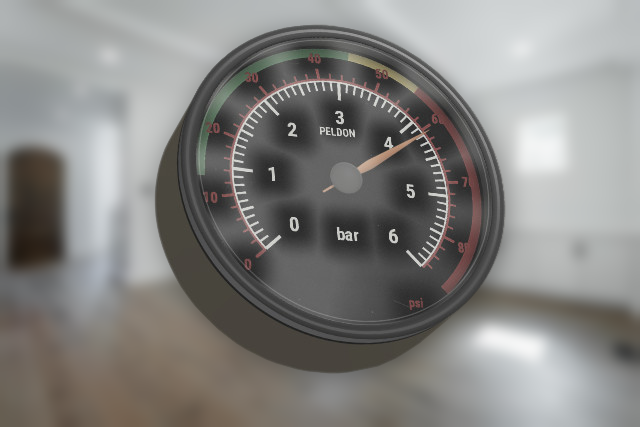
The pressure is value=4.2 unit=bar
